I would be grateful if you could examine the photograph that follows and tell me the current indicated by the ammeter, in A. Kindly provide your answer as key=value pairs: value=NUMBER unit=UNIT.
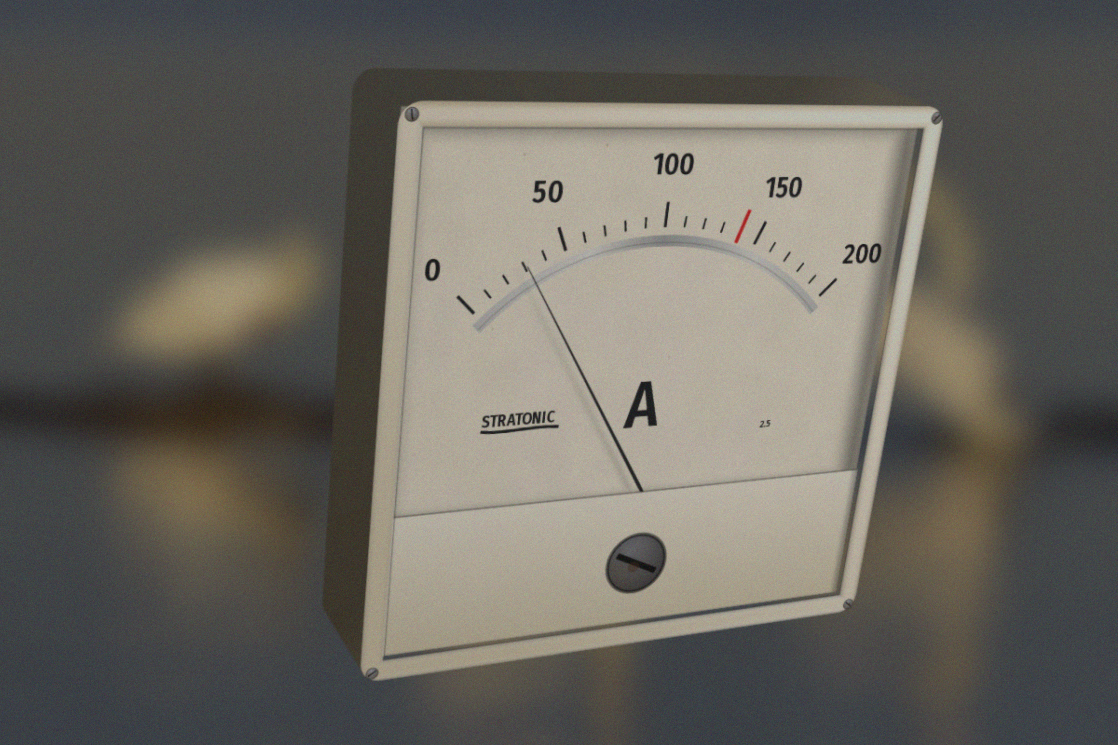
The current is value=30 unit=A
